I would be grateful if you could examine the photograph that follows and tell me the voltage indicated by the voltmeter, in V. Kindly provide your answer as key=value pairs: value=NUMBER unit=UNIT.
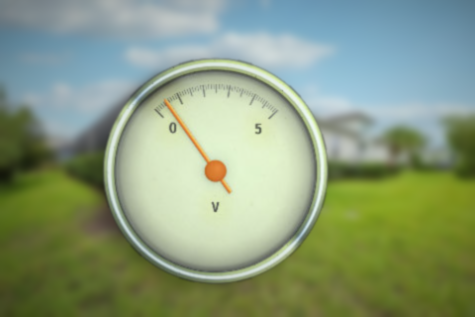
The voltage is value=0.5 unit=V
